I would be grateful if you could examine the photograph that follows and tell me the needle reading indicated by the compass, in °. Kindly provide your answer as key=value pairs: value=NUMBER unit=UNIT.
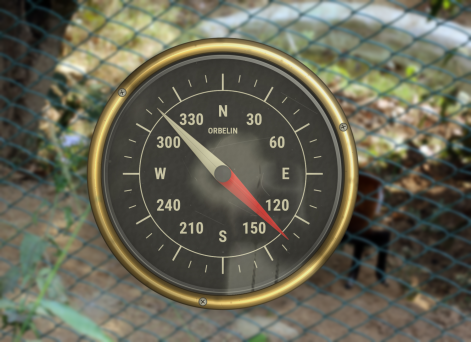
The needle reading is value=135 unit=°
